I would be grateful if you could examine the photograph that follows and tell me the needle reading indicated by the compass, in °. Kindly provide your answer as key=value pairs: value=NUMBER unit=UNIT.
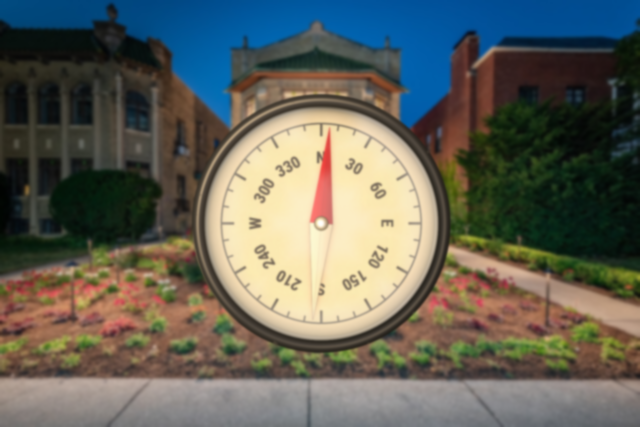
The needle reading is value=5 unit=°
